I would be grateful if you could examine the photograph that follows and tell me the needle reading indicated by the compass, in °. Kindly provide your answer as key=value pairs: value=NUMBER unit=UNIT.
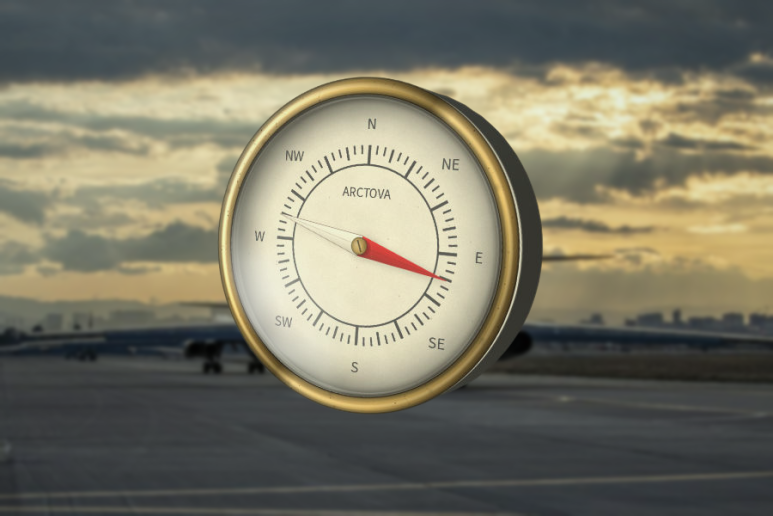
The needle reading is value=105 unit=°
